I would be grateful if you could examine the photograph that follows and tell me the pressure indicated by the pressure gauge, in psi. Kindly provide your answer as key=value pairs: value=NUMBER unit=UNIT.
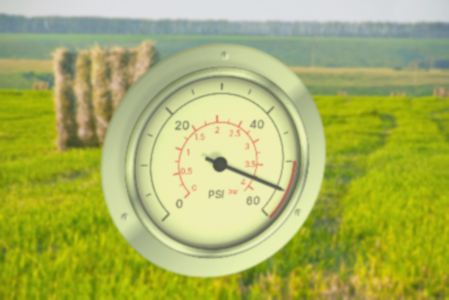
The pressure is value=55 unit=psi
